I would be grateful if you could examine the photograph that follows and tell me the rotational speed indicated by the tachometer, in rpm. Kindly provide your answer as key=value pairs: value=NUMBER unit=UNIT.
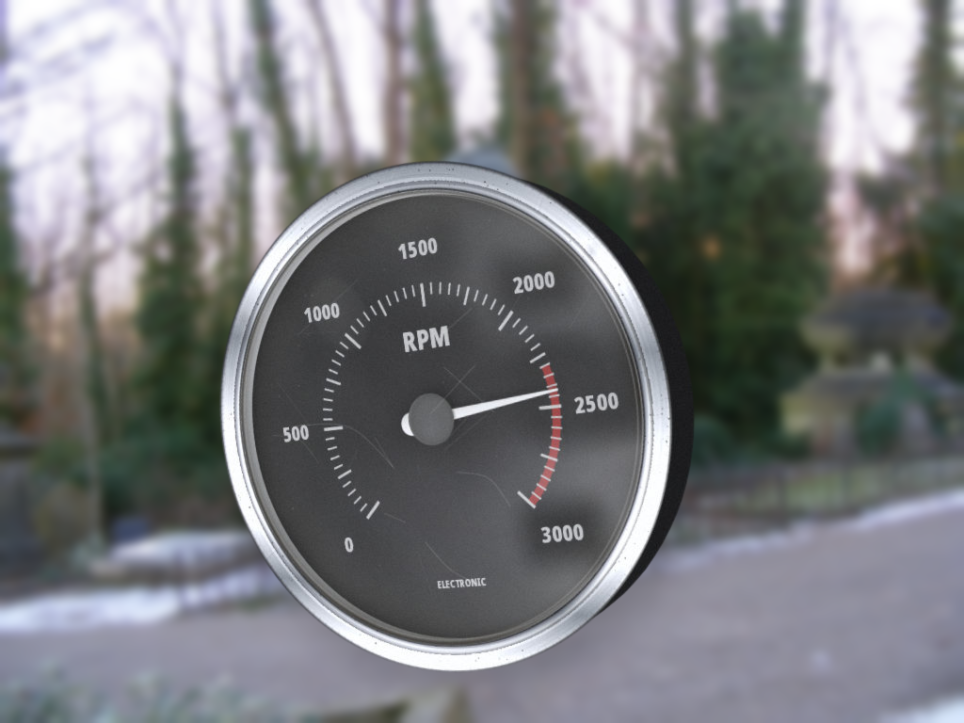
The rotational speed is value=2425 unit=rpm
